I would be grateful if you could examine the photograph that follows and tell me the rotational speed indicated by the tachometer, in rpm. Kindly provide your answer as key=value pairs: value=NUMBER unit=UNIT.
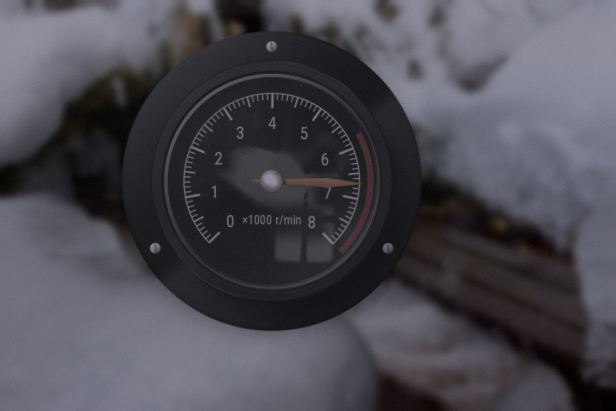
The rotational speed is value=6700 unit=rpm
